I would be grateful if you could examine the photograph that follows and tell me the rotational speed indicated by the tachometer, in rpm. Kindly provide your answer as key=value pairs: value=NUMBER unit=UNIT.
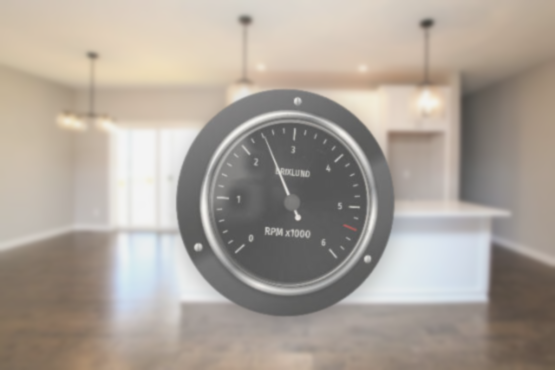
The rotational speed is value=2400 unit=rpm
